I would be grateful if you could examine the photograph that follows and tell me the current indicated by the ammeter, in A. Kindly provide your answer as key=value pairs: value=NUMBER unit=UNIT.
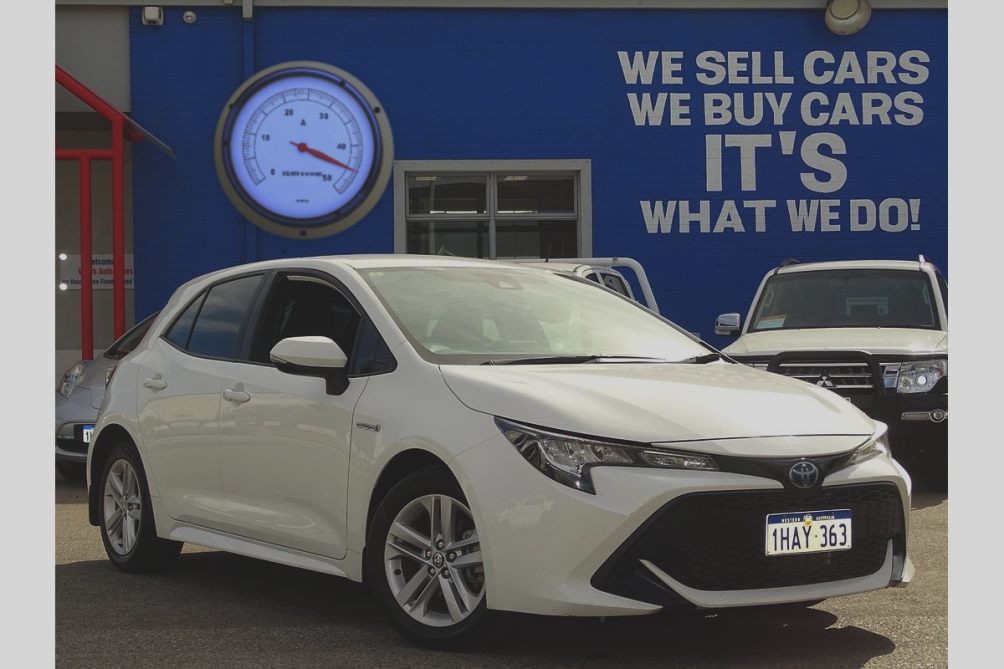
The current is value=45 unit=A
